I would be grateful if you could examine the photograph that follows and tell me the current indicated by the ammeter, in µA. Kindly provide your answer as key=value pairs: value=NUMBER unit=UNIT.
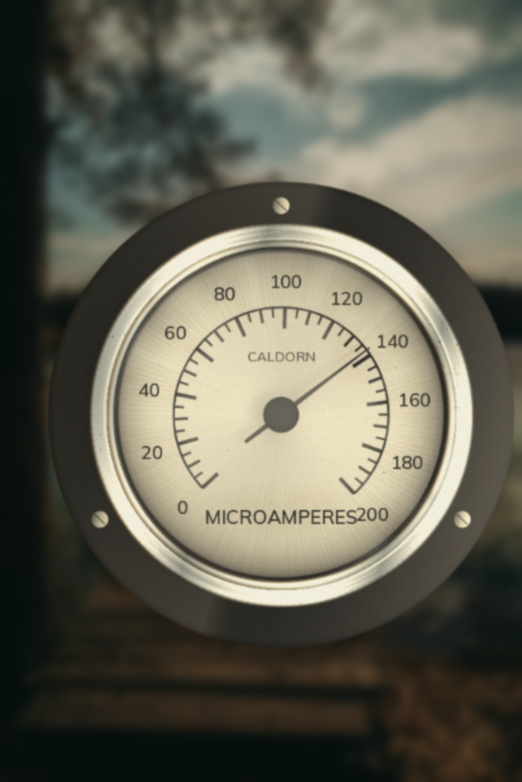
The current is value=137.5 unit=µA
